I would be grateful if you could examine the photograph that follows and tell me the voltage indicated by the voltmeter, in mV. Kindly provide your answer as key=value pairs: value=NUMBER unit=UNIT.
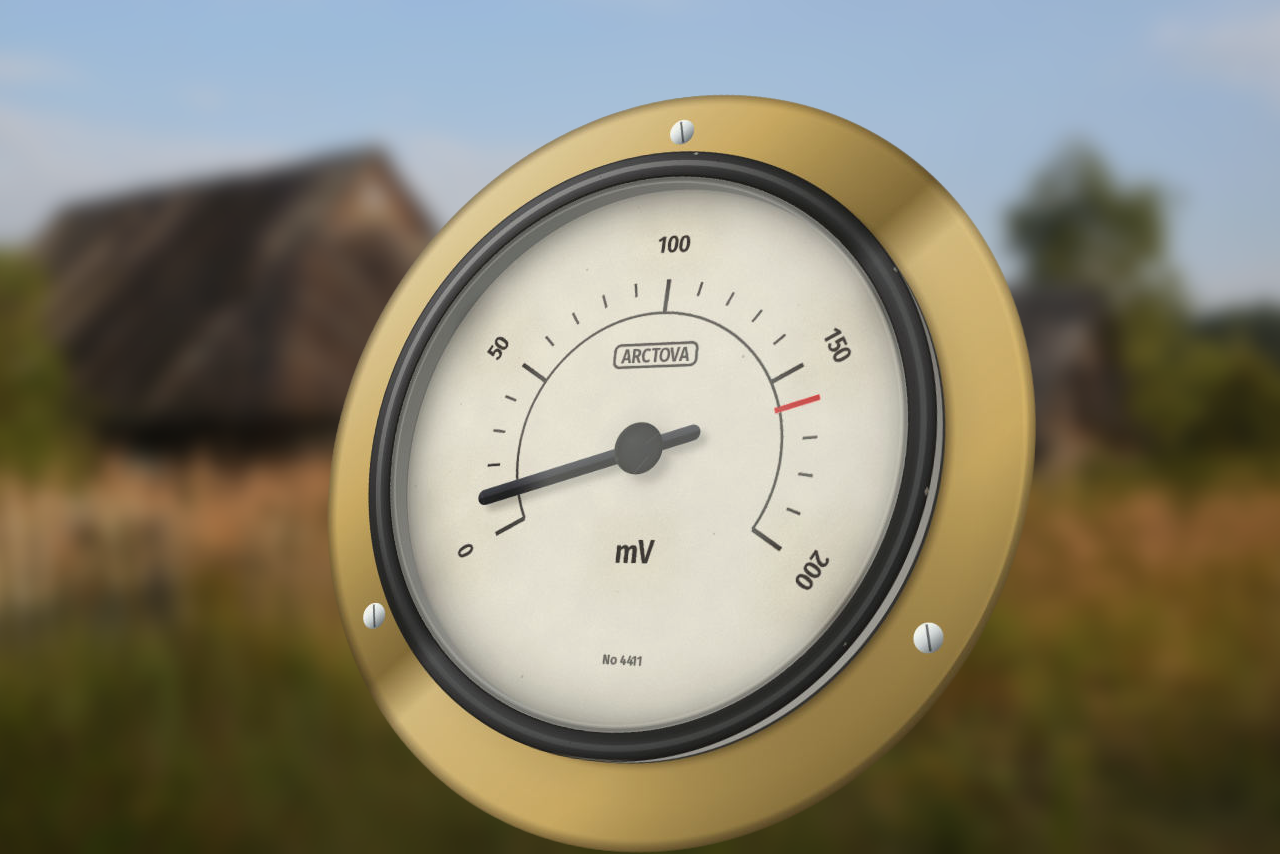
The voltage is value=10 unit=mV
